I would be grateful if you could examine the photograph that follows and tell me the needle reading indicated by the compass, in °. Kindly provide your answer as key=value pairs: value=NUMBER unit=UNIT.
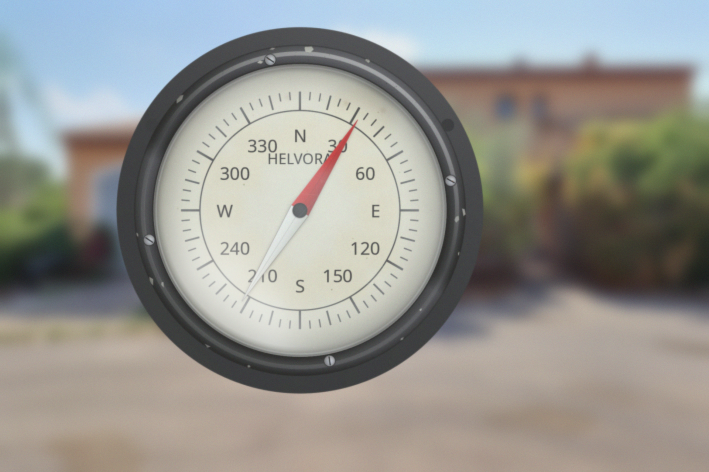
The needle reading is value=32.5 unit=°
